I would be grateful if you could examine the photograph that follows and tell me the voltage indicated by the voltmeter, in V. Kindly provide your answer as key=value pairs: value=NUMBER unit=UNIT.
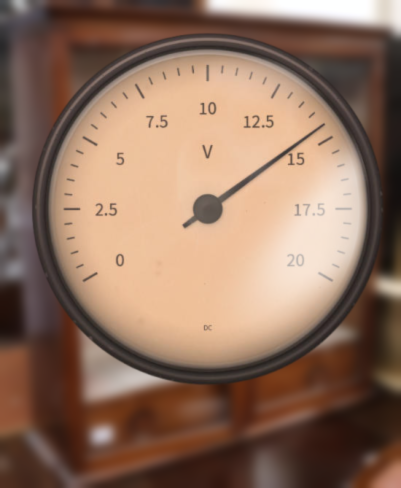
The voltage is value=14.5 unit=V
